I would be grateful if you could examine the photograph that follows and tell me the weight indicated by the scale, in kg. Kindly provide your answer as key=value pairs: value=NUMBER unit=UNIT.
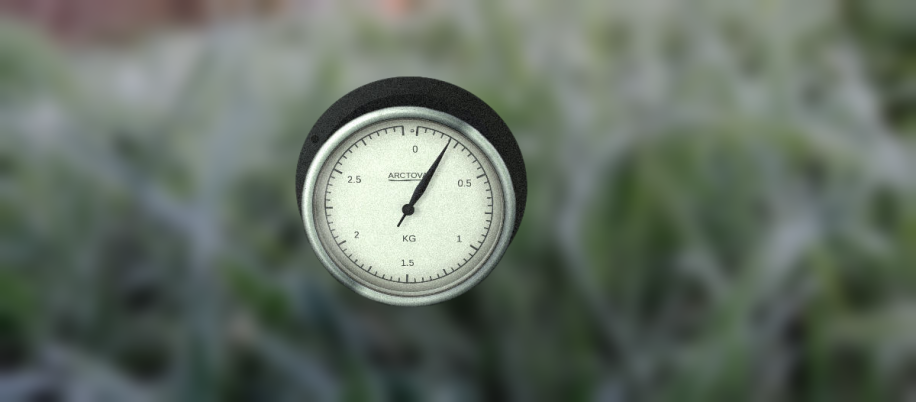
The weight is value=0.2 unit=kg
